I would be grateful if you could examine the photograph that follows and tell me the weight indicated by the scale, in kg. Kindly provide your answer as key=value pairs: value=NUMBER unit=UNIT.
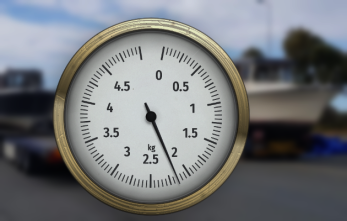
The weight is value=2.15 unit=kg
